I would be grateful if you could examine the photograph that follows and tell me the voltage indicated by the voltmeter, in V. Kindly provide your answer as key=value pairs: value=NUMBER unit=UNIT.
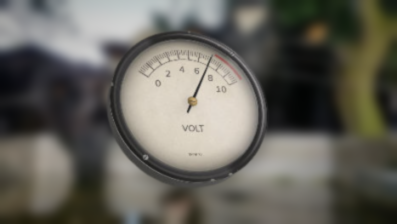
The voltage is value=7 unit=V
